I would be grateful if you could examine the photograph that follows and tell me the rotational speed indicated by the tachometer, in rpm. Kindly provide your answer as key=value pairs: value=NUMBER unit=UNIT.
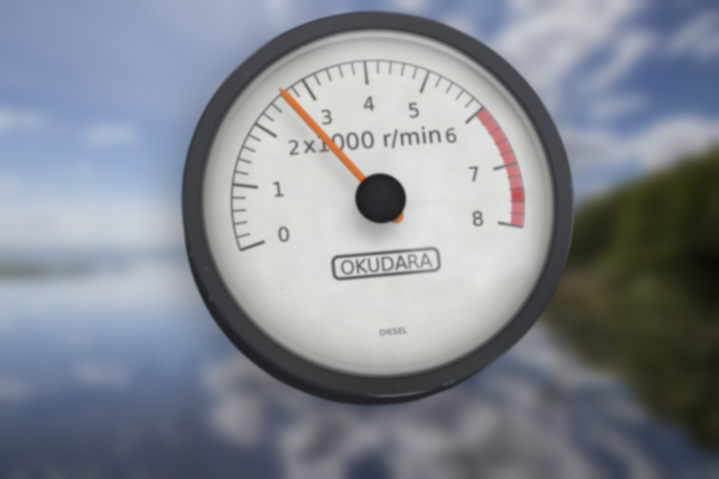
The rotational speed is value=2600 unit=rpm
